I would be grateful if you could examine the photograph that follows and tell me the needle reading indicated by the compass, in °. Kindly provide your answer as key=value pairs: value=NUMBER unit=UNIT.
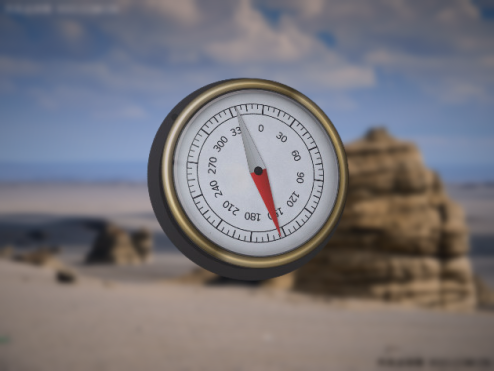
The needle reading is value=155 unit=°
